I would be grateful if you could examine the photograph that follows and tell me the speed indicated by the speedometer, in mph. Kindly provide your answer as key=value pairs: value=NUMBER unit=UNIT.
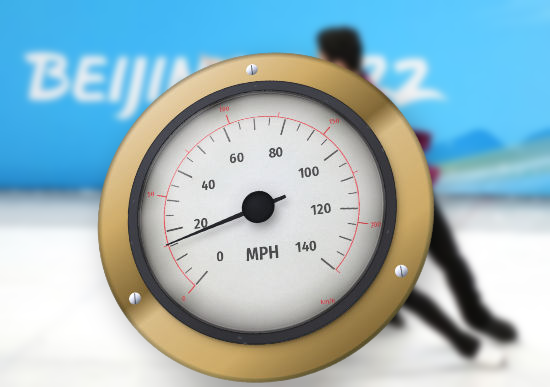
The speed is value=15 unit=mph
